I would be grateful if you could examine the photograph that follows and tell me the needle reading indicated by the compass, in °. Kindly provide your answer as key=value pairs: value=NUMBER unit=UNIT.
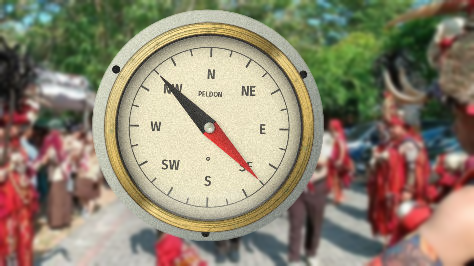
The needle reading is value=135 unit=°
